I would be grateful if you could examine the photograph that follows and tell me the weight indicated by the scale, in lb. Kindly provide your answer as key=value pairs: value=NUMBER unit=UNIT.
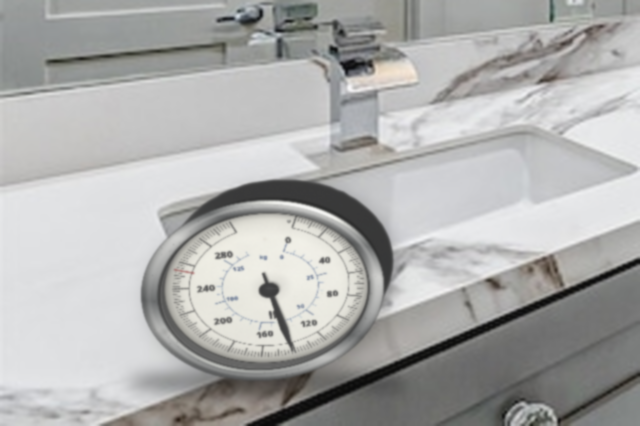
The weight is value=140 unit=lb
